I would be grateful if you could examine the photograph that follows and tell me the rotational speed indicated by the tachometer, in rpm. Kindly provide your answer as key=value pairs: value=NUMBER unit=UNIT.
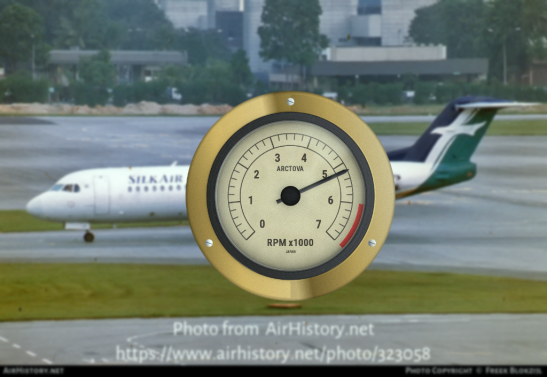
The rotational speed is value=5200 unit=rpm
